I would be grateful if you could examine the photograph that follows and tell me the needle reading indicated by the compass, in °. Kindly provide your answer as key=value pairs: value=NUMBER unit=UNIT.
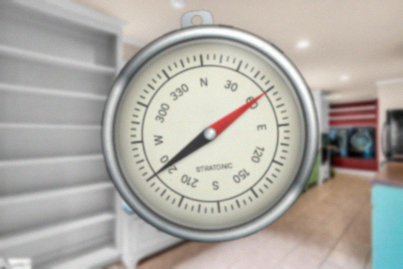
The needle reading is value=60 unit=°
